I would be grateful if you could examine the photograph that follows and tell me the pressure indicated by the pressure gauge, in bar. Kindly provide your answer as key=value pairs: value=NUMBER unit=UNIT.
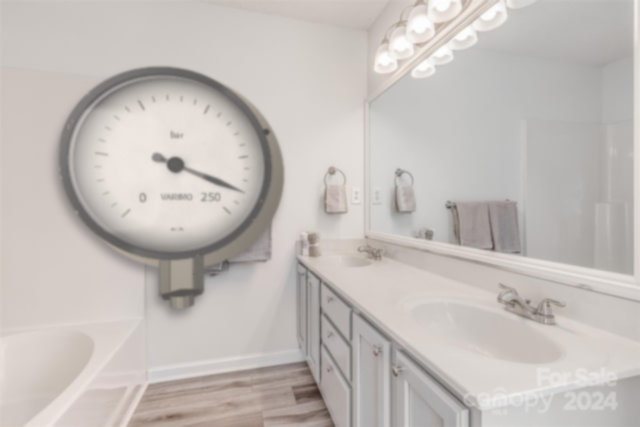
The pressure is value=230 unit=bar
